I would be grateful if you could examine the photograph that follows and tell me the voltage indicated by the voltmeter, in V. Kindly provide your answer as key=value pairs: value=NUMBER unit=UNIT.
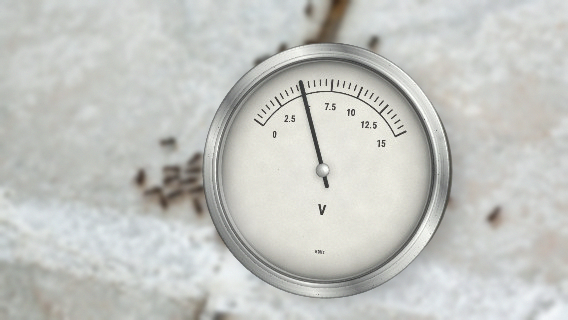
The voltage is value=5 unit=V
